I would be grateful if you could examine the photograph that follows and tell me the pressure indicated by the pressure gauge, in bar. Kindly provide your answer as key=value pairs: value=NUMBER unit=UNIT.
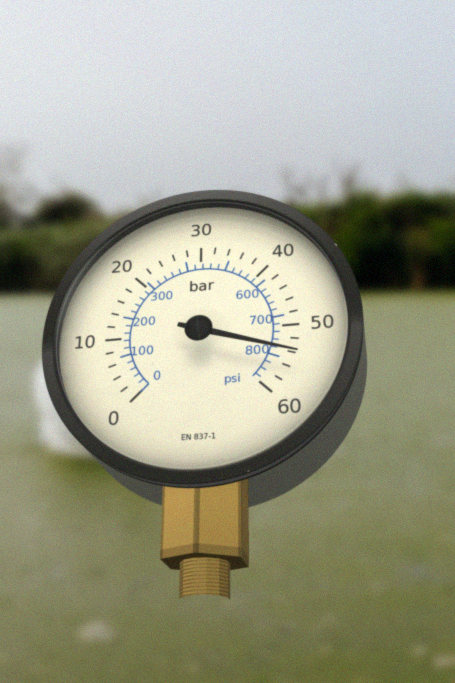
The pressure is value=54 unit=bar
